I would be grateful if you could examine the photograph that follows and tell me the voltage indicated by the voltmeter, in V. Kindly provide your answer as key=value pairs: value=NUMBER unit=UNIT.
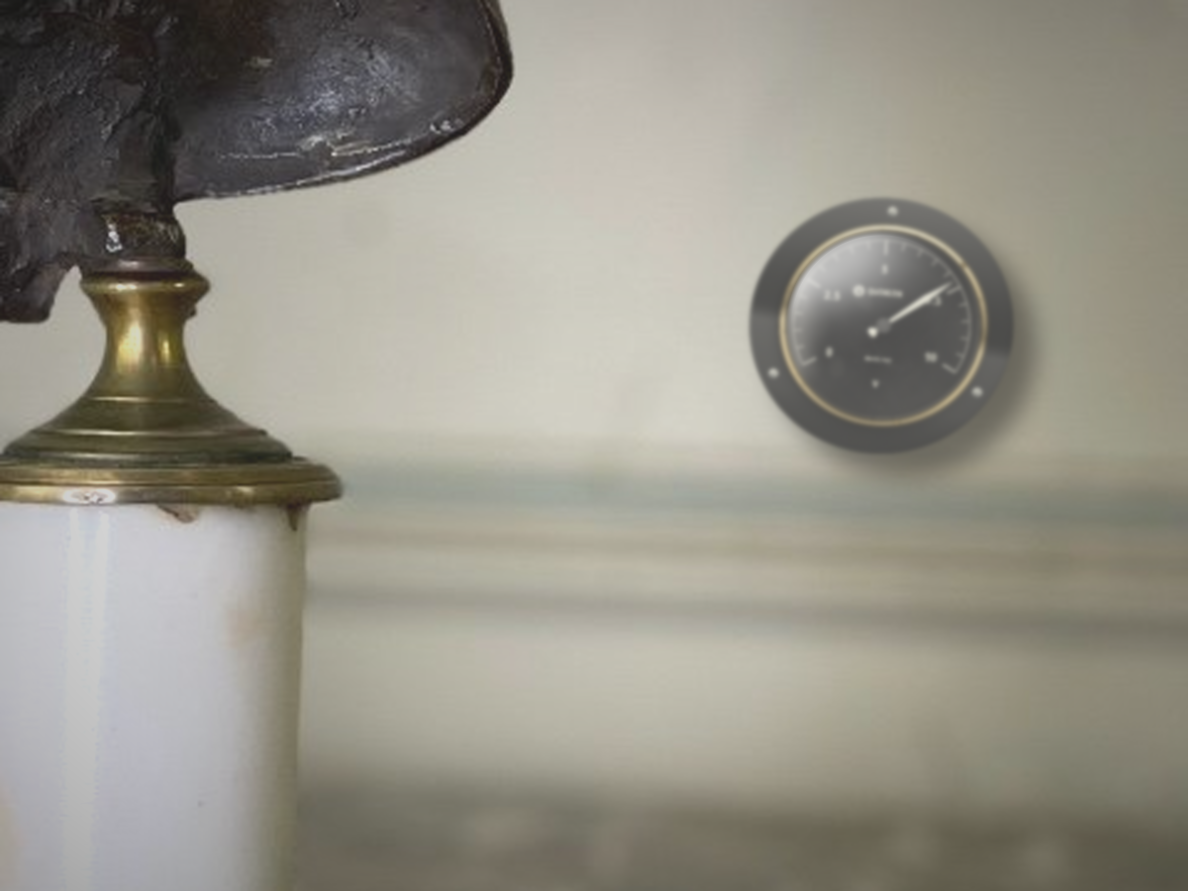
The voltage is value=7.25 unit=V
